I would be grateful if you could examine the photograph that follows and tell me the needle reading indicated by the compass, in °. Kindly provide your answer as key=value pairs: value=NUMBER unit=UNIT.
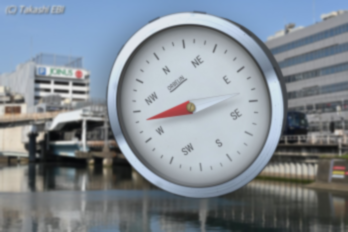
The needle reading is value=290 unit=°
